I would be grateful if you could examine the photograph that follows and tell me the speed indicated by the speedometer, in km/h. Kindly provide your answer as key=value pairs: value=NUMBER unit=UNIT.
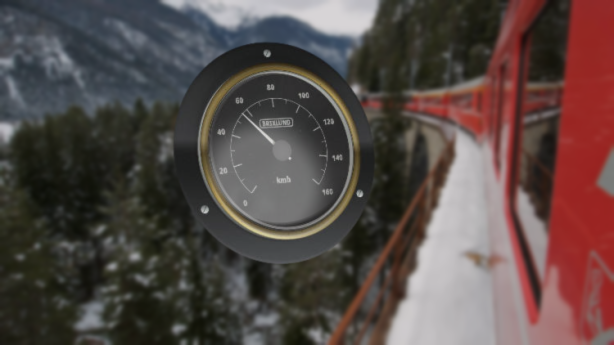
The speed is value=55 unit=km/h
